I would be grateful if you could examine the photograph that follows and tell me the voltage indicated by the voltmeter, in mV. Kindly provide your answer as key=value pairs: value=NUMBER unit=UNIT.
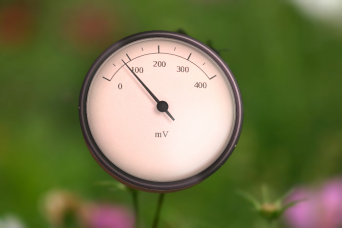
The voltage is value=75 unit=mV
